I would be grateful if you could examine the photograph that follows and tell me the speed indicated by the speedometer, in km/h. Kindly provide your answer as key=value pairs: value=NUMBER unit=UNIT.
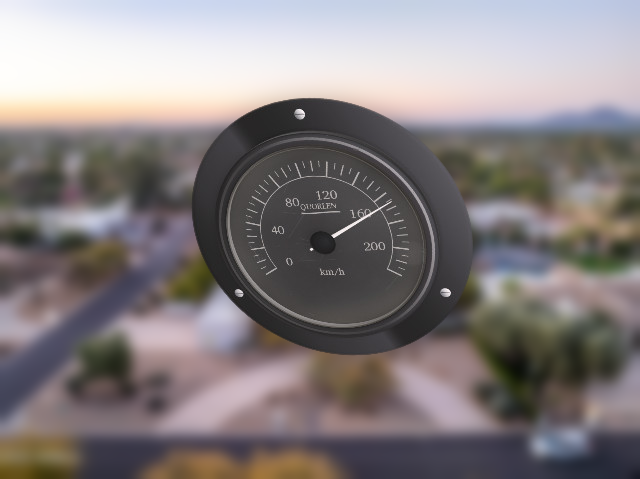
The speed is value=165 unit=km/h
